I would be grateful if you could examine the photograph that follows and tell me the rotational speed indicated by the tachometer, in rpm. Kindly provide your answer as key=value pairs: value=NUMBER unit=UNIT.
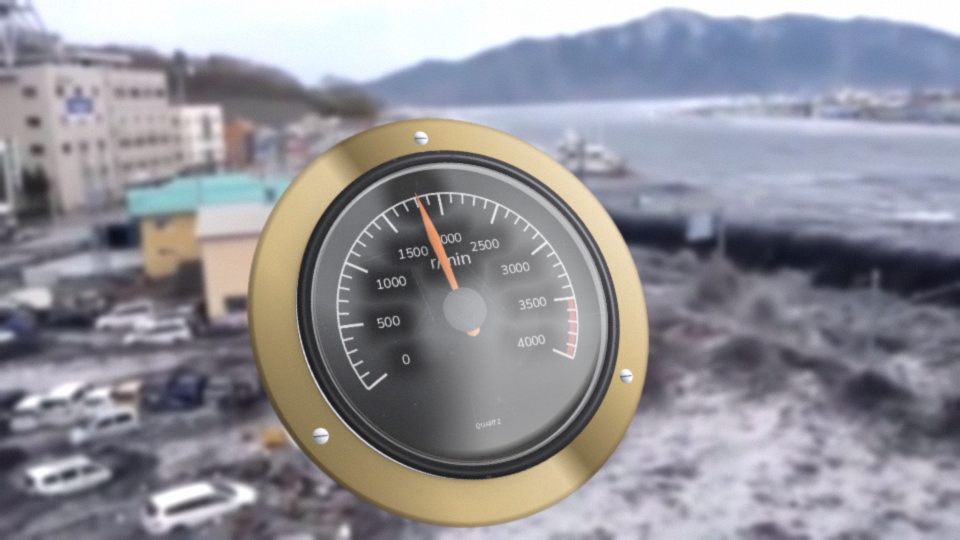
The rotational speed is value=1800 unit=rpm
